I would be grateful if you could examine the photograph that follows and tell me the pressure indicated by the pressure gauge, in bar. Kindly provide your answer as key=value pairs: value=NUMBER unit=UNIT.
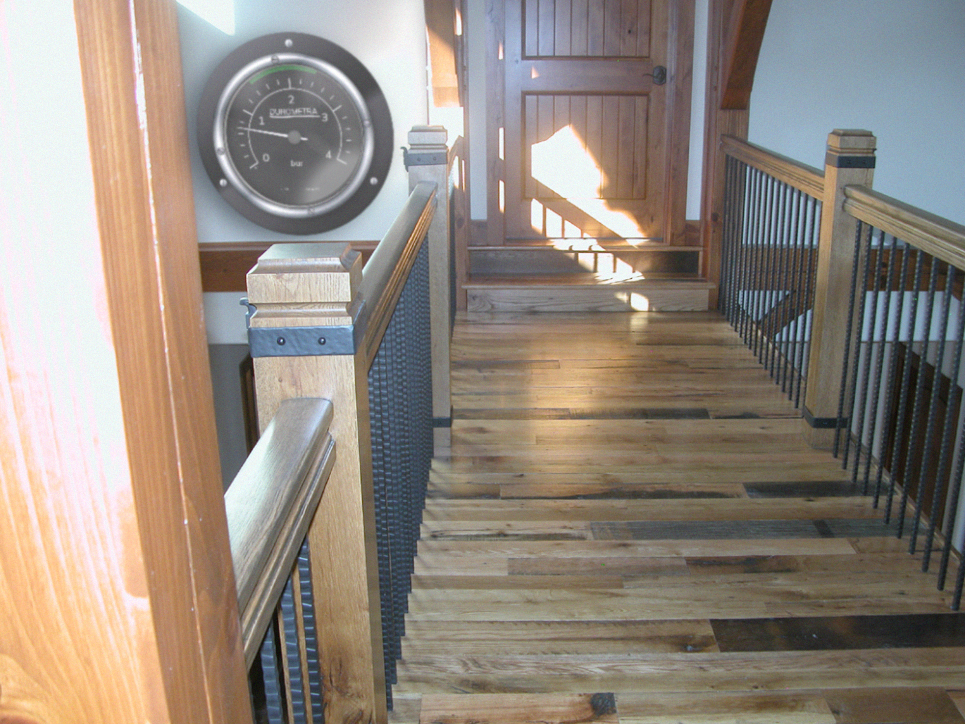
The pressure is value=0.7 unit=bar
